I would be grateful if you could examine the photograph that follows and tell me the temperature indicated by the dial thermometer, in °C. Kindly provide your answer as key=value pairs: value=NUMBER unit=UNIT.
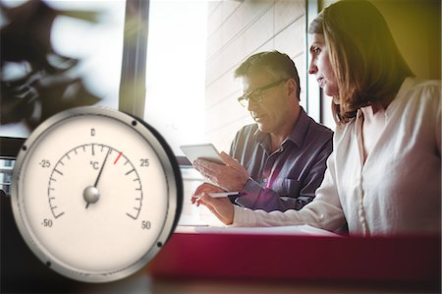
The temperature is value=10 unit=°C
